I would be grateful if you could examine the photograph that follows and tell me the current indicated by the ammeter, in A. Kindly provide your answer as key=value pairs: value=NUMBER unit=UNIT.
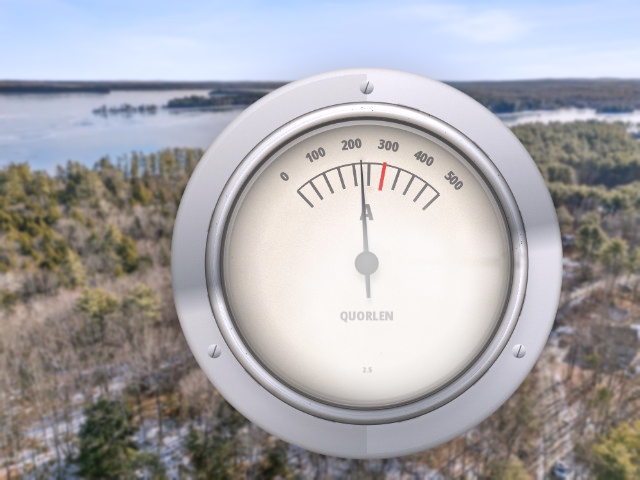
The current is value=225 unit=A
